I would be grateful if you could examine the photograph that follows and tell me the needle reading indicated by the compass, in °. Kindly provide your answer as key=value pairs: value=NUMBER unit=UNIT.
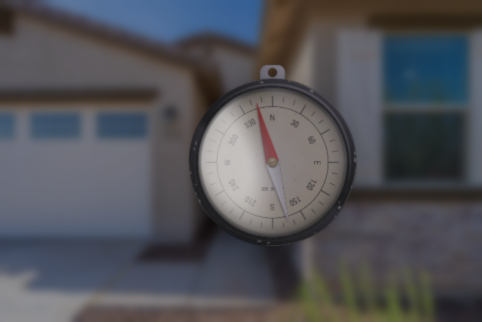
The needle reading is value=345 unit=°
